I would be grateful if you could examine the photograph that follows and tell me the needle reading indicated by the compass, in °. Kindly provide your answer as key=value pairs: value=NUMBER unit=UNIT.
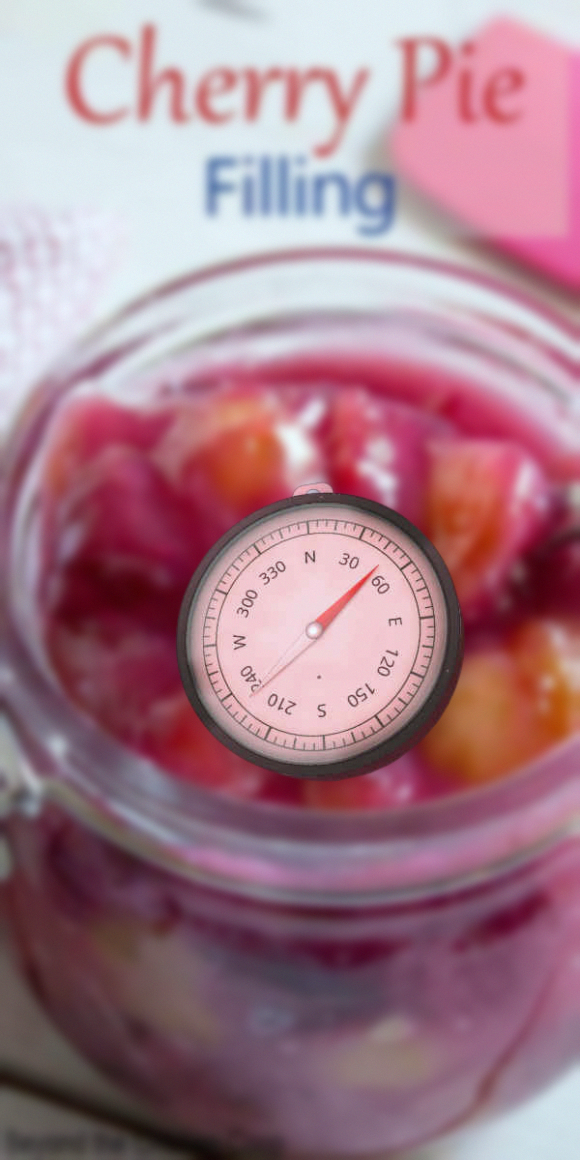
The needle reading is value=50 unit=°
